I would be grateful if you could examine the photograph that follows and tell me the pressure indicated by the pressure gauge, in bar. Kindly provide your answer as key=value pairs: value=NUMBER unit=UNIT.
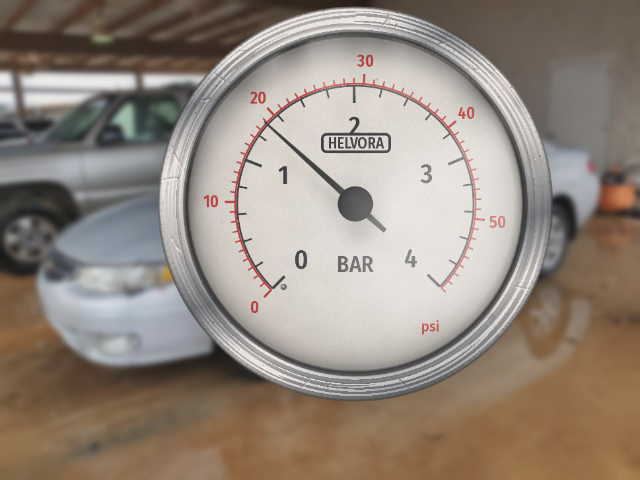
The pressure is value=1.3 unit=bar
